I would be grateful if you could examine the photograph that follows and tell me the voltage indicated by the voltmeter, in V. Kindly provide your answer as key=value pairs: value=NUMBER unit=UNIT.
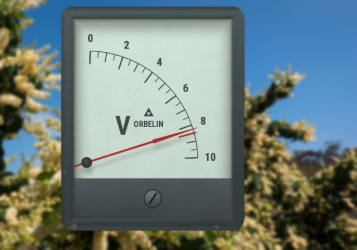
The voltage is value=8.25 unit=V
